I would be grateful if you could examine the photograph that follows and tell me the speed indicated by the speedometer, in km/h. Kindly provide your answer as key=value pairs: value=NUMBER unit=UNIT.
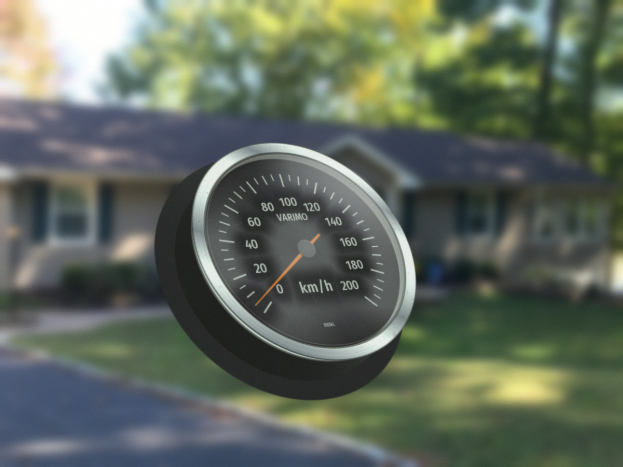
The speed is value=5 unit=km/h
